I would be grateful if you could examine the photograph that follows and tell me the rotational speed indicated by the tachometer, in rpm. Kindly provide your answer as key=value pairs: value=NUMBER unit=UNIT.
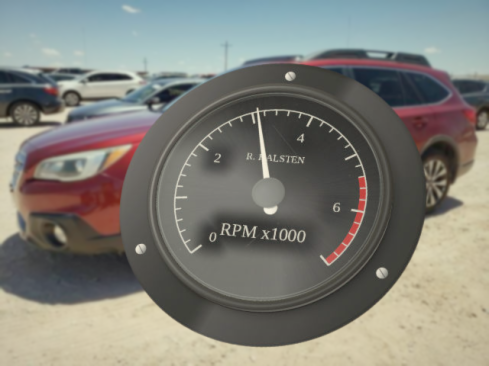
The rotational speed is value=3100 unit=rpm
